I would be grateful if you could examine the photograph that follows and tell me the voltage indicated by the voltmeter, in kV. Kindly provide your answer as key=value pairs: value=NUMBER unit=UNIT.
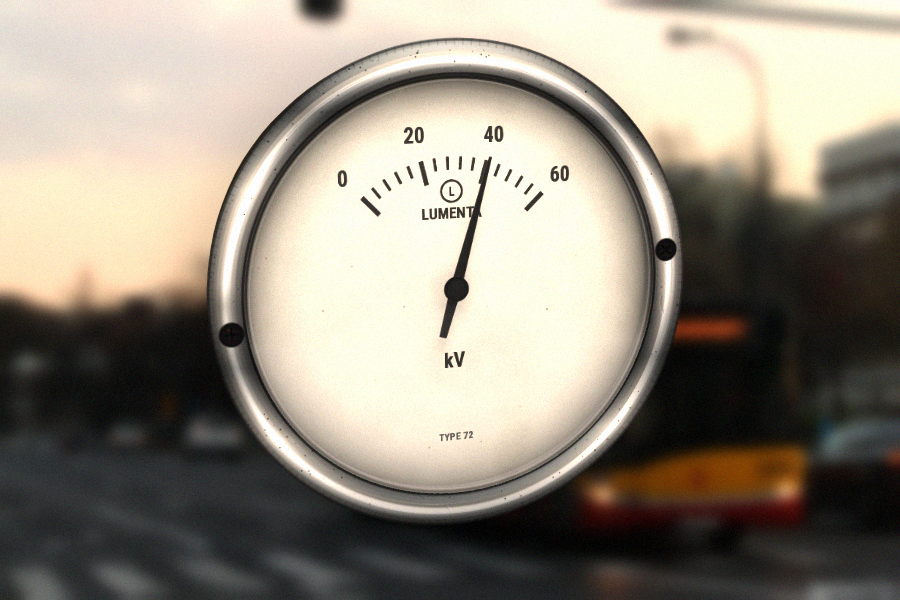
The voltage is value=40 unit=kV
